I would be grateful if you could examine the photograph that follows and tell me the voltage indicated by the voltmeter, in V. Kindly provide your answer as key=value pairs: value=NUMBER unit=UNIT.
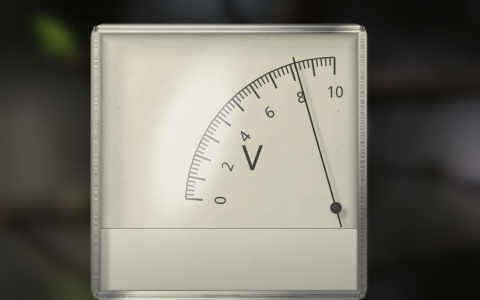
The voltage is value=8.2 unit=V
